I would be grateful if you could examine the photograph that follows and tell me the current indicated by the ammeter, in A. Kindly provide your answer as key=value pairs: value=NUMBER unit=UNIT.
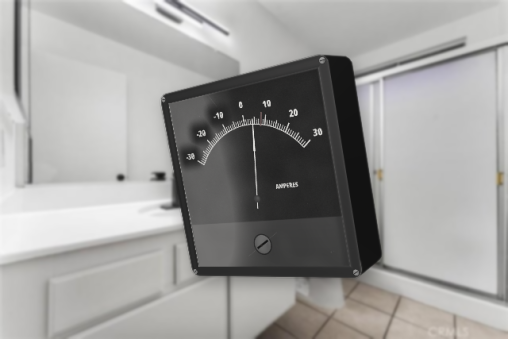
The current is value=5 unit=A
